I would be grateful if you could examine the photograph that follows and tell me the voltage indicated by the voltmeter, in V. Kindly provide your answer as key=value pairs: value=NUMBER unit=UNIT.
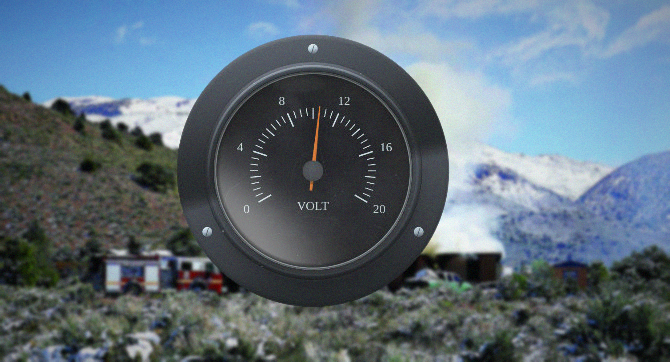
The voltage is value=10.5 unit=V
